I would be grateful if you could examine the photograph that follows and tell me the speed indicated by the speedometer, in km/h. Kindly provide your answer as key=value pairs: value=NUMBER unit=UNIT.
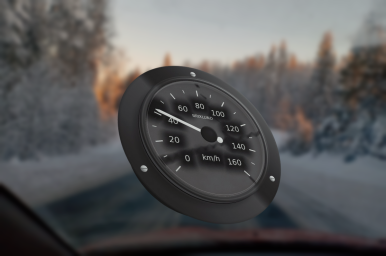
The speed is value=40 unit=km/h
